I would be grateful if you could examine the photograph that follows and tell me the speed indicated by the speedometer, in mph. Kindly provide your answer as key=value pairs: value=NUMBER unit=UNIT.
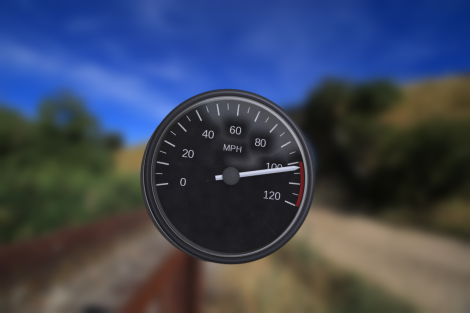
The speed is value=102.5 unit=mph
